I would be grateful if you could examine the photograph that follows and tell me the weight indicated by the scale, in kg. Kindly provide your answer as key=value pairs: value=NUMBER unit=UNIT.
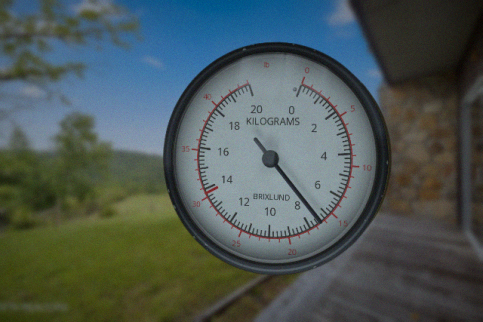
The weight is value=7.4 unit=kg
